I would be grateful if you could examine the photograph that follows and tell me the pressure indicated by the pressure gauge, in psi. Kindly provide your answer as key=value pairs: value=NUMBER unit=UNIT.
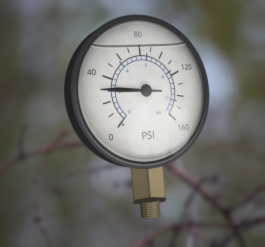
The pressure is value=30 unit=psi
